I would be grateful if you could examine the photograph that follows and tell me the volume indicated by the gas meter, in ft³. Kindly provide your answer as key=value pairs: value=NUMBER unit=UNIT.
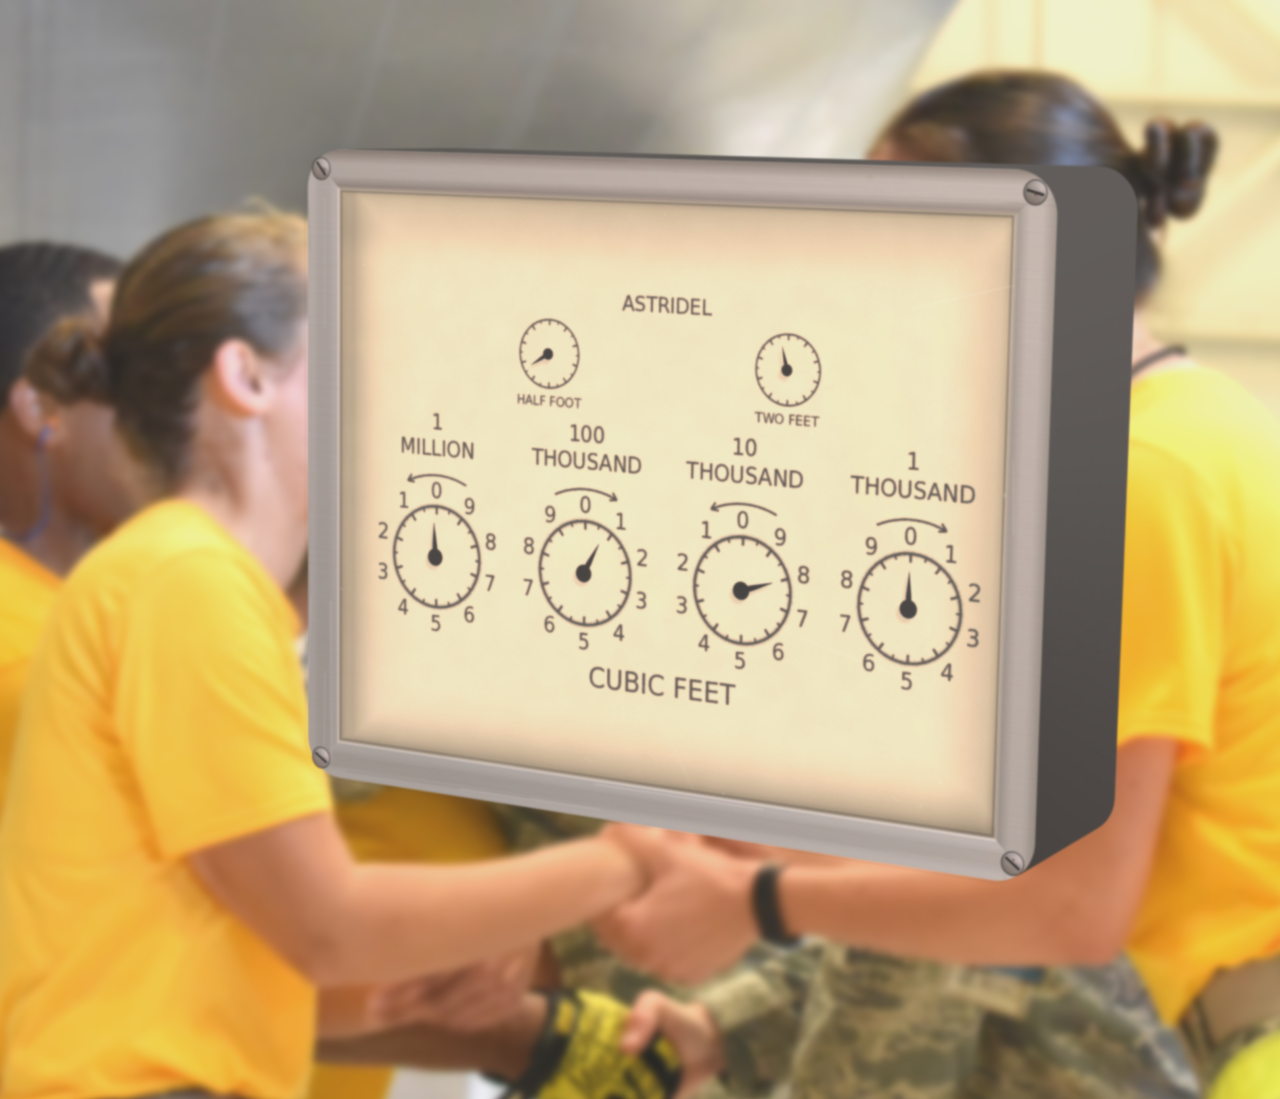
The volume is value=8000 unit=ft³
